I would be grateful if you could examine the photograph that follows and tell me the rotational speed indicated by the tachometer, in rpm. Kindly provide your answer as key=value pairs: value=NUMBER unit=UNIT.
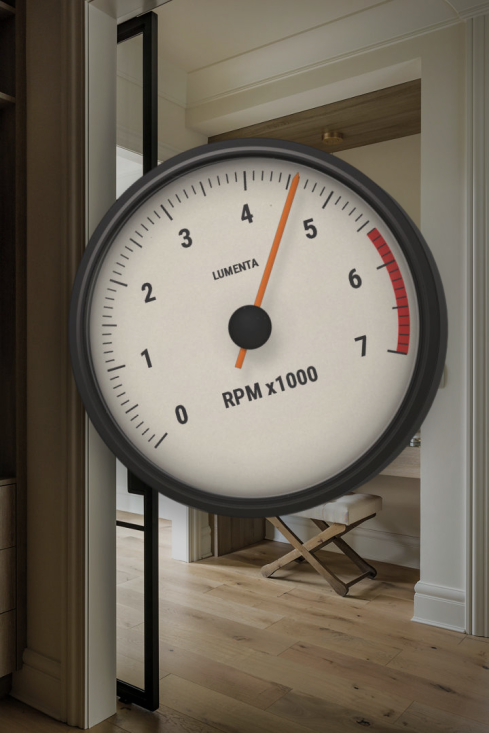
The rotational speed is value=4600 unit=rpm
